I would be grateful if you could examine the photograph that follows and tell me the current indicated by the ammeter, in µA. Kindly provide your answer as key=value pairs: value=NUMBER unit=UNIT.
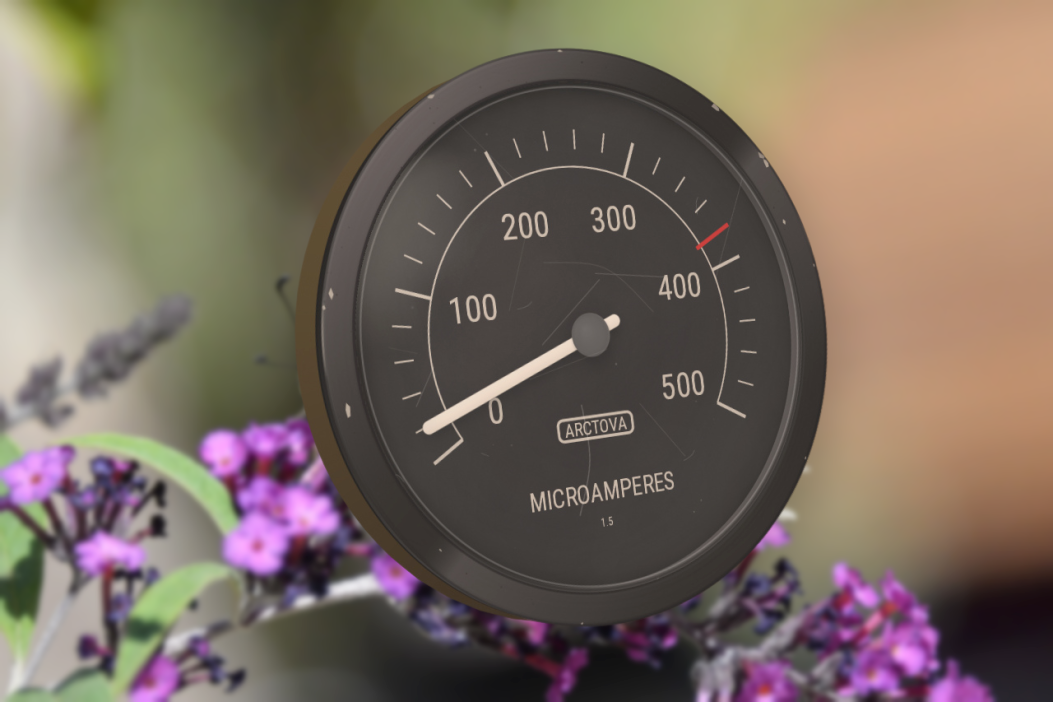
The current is value=20 unit=µA
